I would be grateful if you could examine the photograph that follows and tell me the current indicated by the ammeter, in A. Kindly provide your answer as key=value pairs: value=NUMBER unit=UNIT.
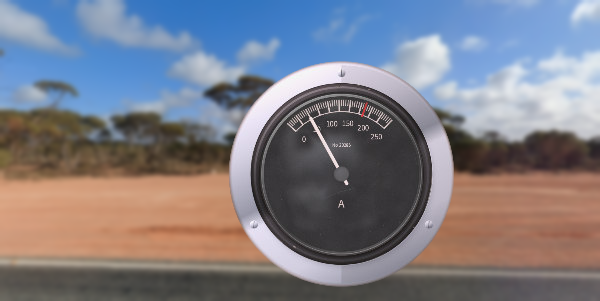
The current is value=50 unit=A
